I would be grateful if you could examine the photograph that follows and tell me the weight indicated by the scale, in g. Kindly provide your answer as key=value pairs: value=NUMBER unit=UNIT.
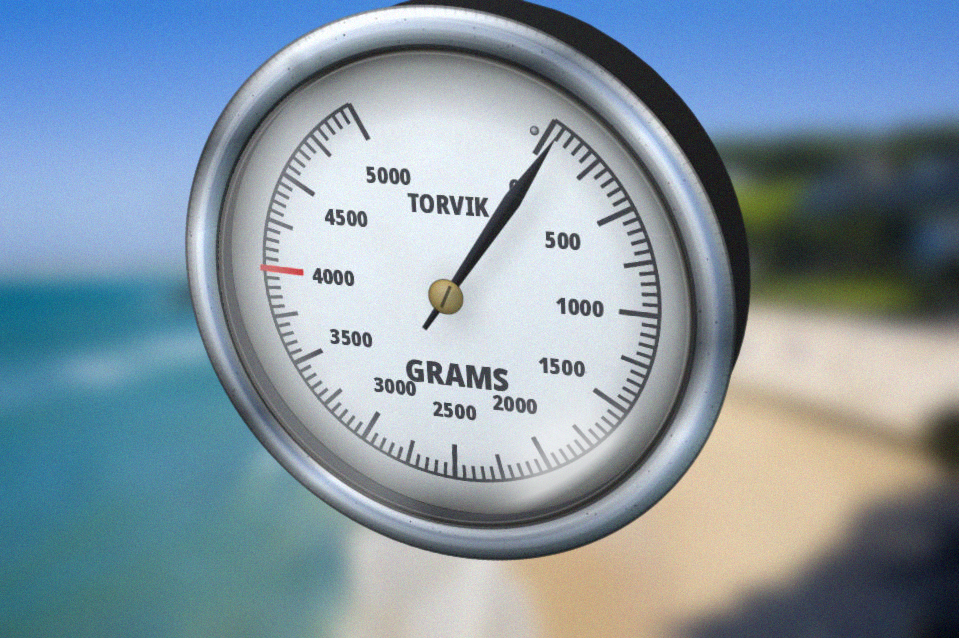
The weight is value=50 unit=g
